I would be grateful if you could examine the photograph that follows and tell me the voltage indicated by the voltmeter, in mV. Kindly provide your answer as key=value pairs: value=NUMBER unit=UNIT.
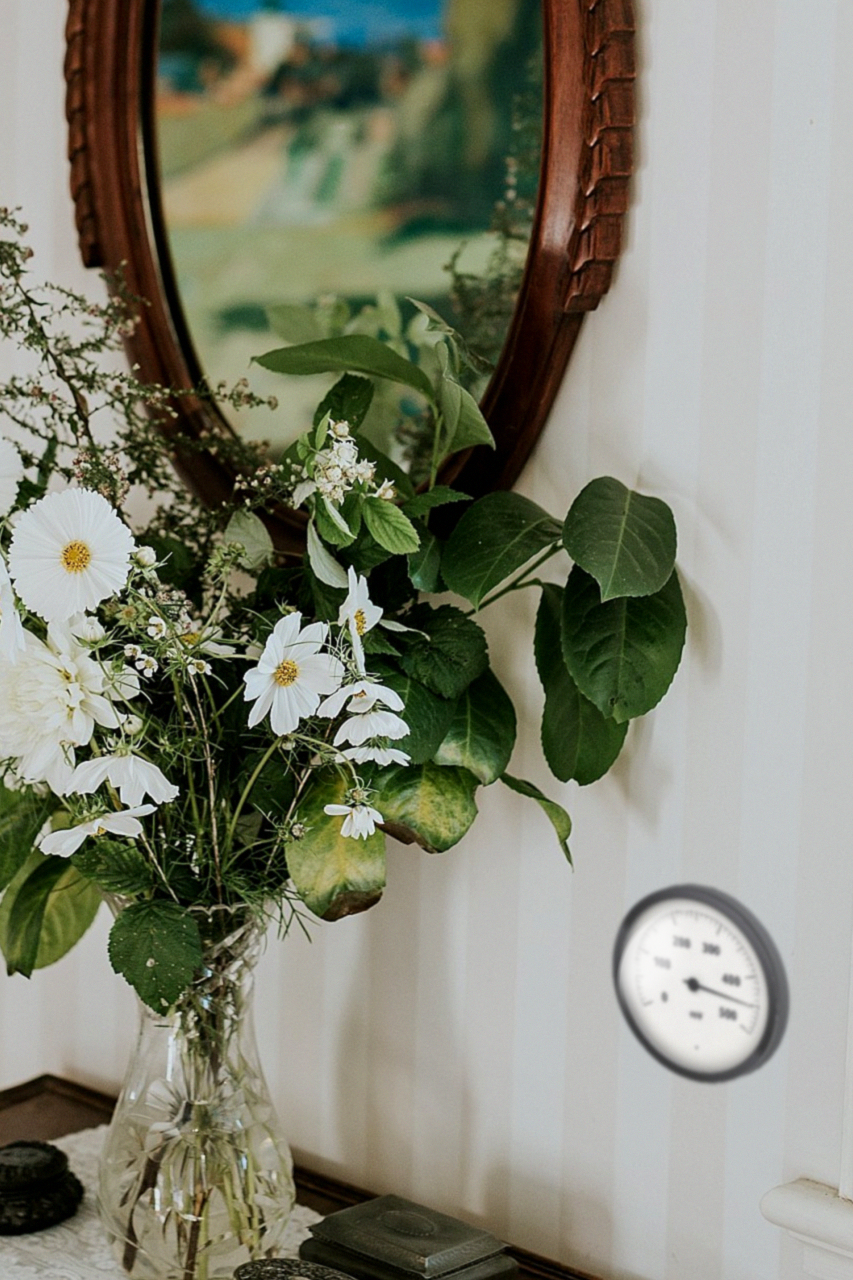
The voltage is value=450 unit=mV
